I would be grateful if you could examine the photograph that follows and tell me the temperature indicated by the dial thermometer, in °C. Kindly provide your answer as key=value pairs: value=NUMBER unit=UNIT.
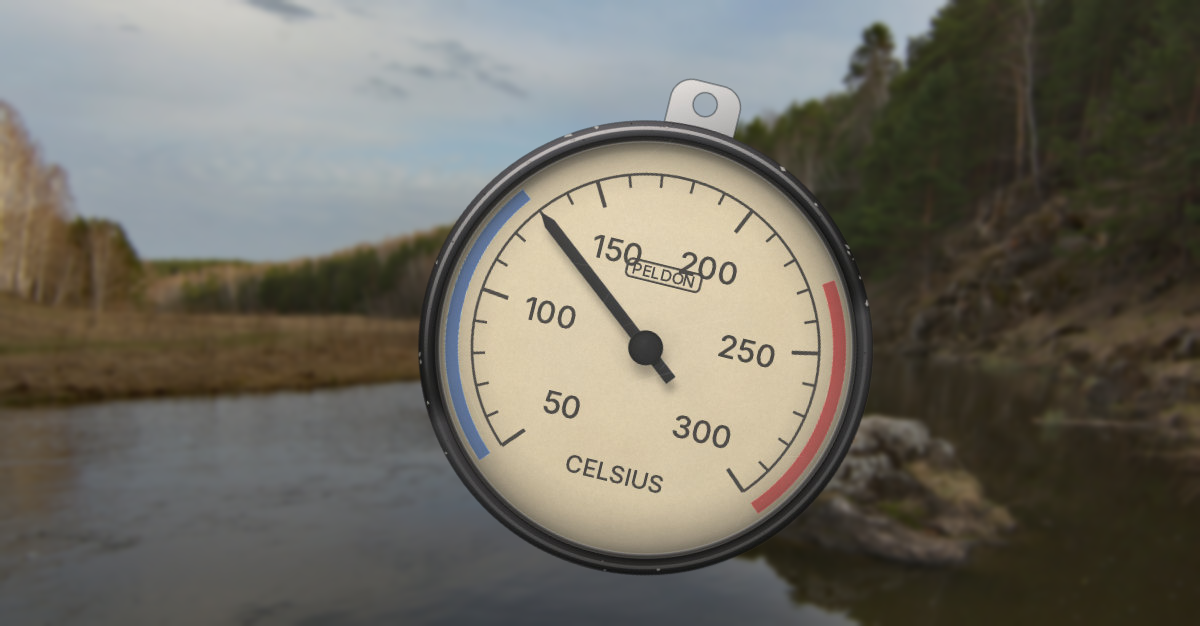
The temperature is value=130 unit=°C
